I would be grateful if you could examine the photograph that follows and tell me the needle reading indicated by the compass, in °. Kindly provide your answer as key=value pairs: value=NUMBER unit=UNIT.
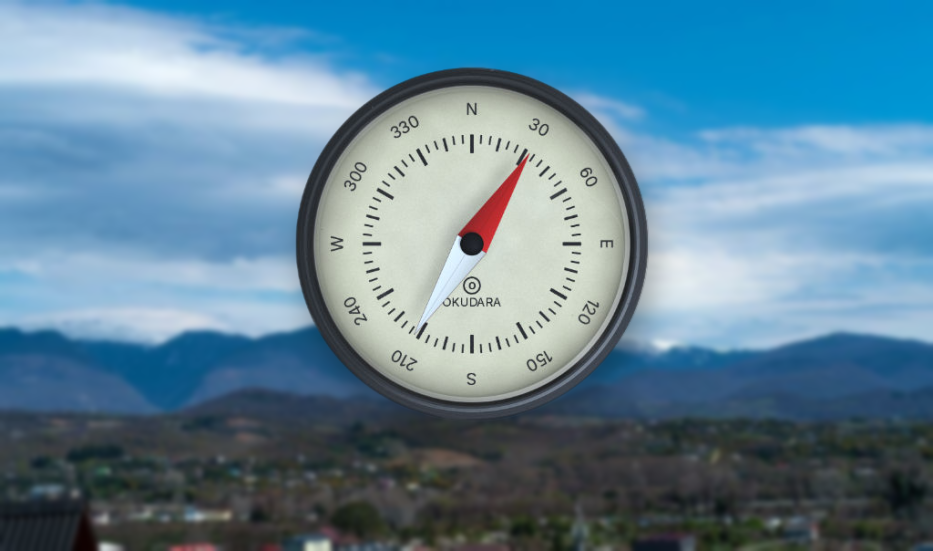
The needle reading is value=32.5 unit=°
